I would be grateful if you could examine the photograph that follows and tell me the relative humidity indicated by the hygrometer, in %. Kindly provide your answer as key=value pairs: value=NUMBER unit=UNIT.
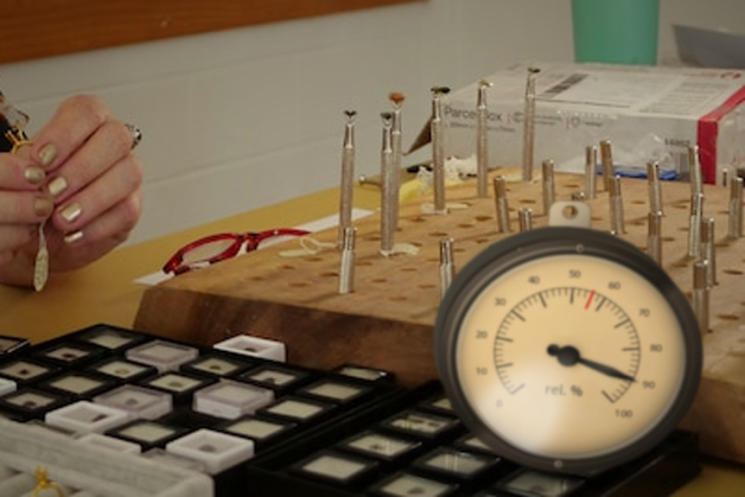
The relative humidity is value=90 unit=%
